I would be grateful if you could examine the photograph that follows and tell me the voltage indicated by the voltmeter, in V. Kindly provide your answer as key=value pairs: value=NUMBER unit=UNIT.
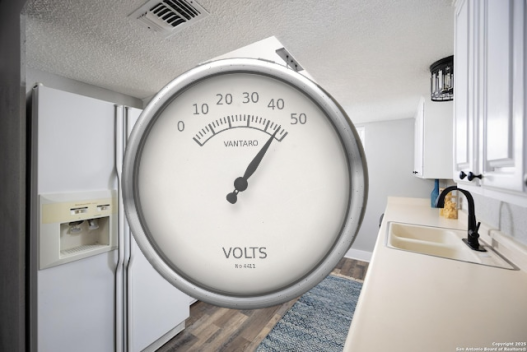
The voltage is value=46 unit=V
